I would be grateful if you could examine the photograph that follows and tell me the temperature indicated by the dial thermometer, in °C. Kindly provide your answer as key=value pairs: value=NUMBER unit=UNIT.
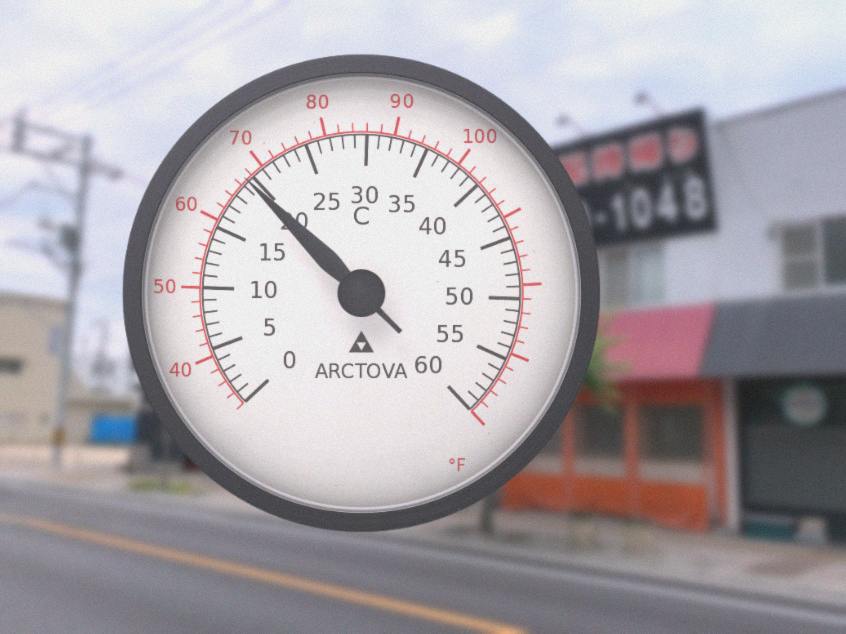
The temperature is value=19.5 unit=°C
